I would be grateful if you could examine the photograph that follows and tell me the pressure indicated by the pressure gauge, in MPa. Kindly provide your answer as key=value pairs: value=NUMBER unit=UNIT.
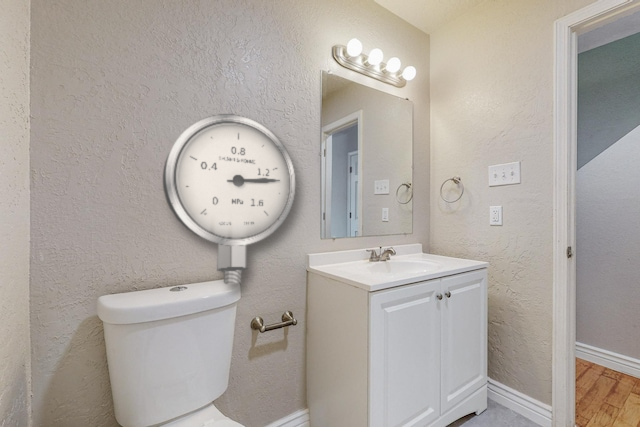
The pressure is value=1.3 unit=MPa
